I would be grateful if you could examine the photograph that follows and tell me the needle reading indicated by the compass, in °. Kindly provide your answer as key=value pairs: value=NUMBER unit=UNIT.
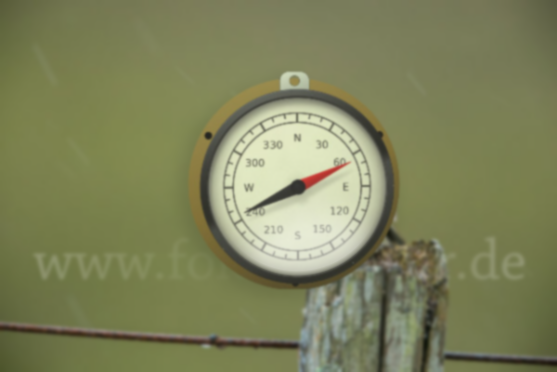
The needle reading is value=65 unit=°
